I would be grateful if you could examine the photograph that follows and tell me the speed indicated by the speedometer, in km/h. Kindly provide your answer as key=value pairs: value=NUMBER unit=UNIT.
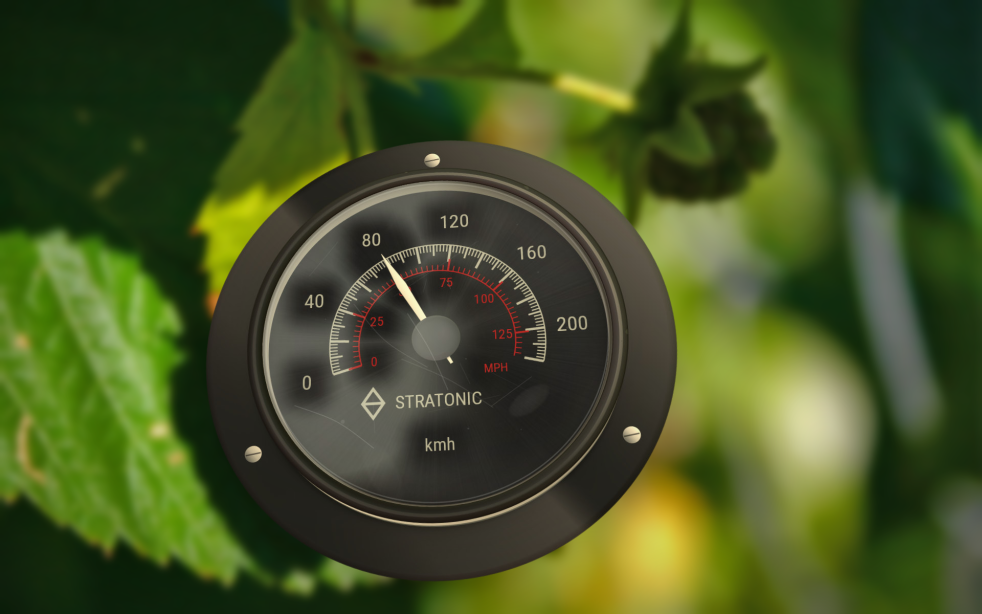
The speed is value=80 unit=km/h
